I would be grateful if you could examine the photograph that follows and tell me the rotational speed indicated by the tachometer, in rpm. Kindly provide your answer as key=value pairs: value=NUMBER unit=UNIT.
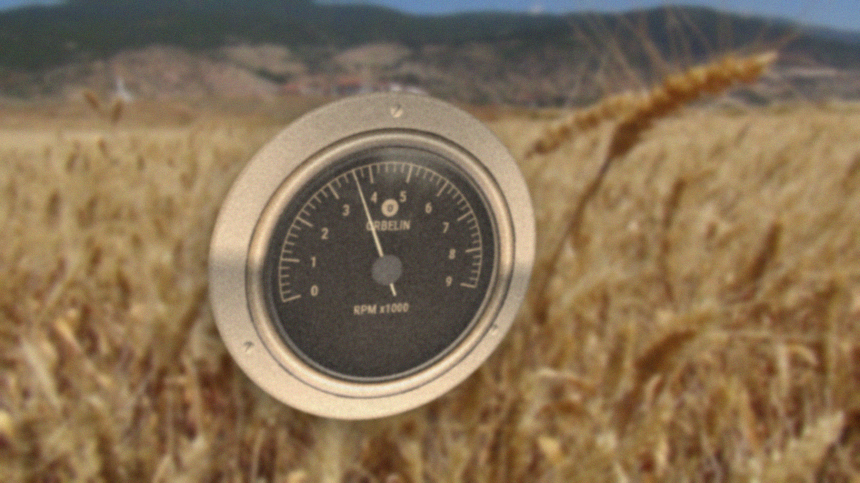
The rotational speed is value=3600 unit=rpm
